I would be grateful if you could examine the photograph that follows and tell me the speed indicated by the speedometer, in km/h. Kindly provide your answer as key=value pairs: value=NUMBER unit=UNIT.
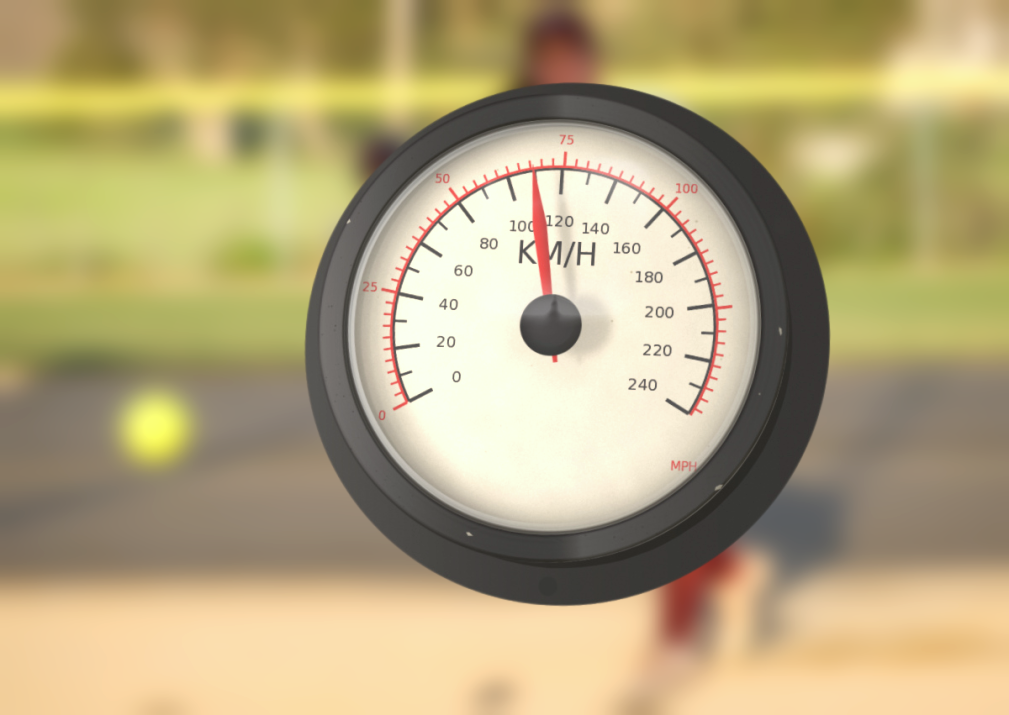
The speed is value=110 unit=km/h
